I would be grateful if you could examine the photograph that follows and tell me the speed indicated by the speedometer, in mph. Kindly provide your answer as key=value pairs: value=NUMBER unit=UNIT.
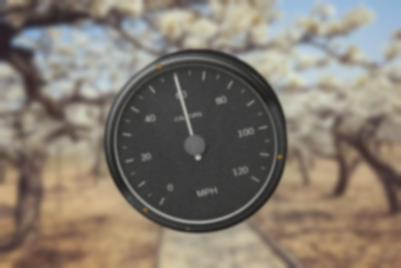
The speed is value=60 unit=mph
